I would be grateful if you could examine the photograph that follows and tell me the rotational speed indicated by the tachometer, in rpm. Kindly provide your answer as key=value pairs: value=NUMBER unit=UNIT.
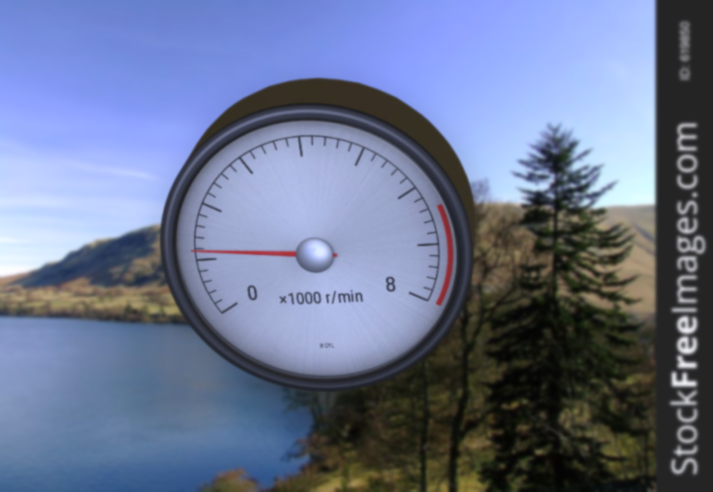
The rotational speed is value=1200 unit=rpm
